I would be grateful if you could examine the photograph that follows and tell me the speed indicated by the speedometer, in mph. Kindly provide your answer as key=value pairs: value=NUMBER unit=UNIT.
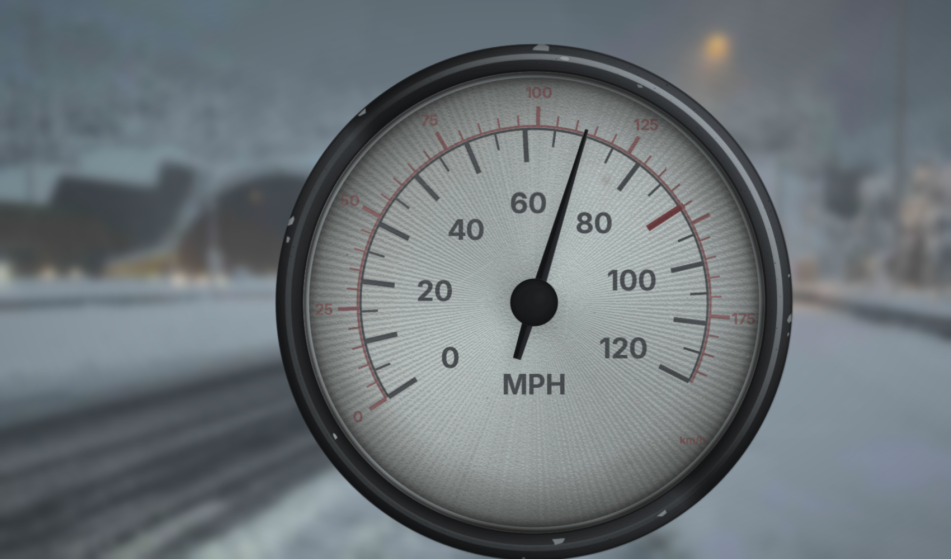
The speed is value=70 unit=mph
